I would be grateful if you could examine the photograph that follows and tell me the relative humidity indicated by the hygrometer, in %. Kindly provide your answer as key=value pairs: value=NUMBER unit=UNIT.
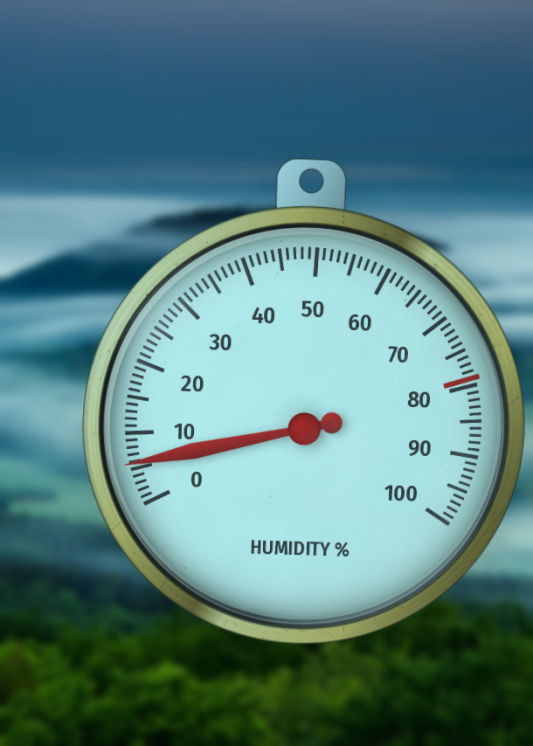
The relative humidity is value=6 unit=%
